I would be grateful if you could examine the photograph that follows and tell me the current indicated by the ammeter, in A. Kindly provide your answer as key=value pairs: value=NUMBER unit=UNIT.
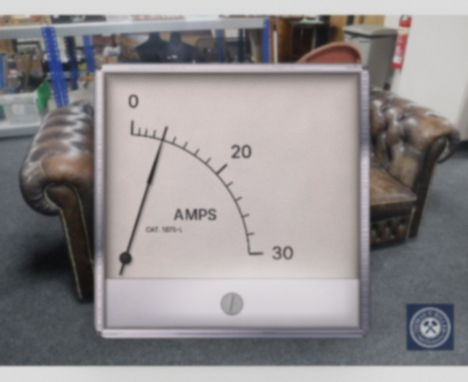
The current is value=10 unit=A
